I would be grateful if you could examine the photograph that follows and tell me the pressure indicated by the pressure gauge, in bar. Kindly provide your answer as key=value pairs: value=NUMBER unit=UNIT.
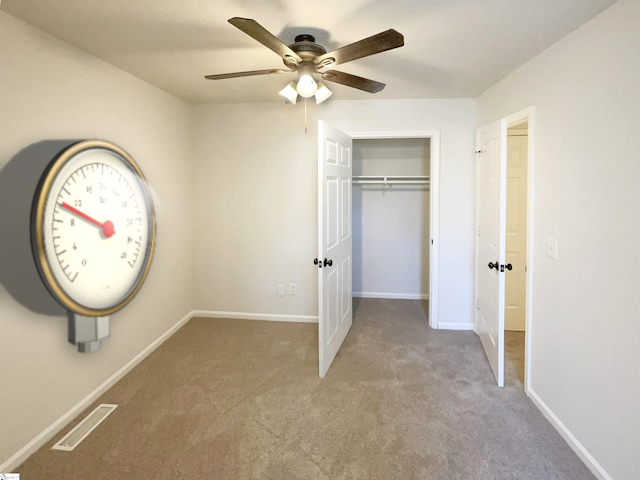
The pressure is value=10 unit=bar
